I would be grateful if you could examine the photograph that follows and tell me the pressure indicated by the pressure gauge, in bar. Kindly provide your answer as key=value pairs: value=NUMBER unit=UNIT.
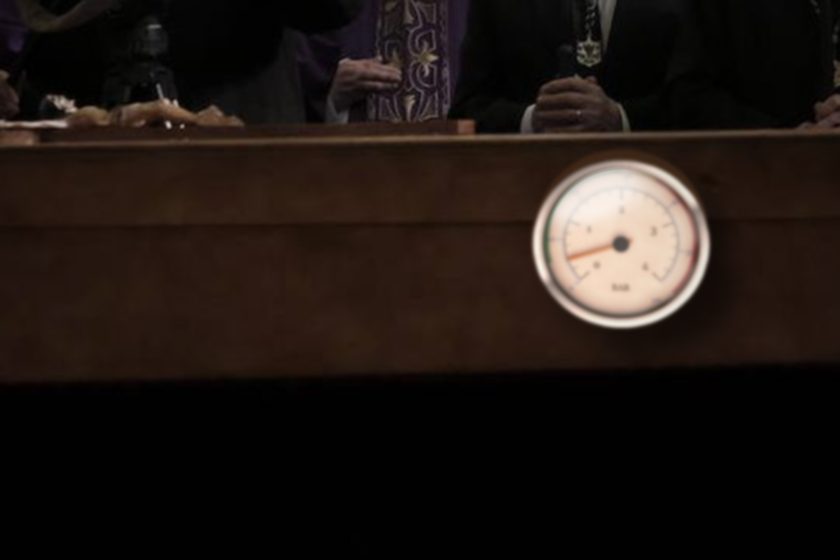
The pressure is value=0.4 unit=bar
